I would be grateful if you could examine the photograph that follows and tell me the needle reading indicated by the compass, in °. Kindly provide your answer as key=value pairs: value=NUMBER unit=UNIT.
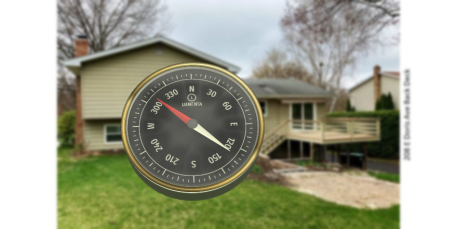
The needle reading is value=310 unit=°
